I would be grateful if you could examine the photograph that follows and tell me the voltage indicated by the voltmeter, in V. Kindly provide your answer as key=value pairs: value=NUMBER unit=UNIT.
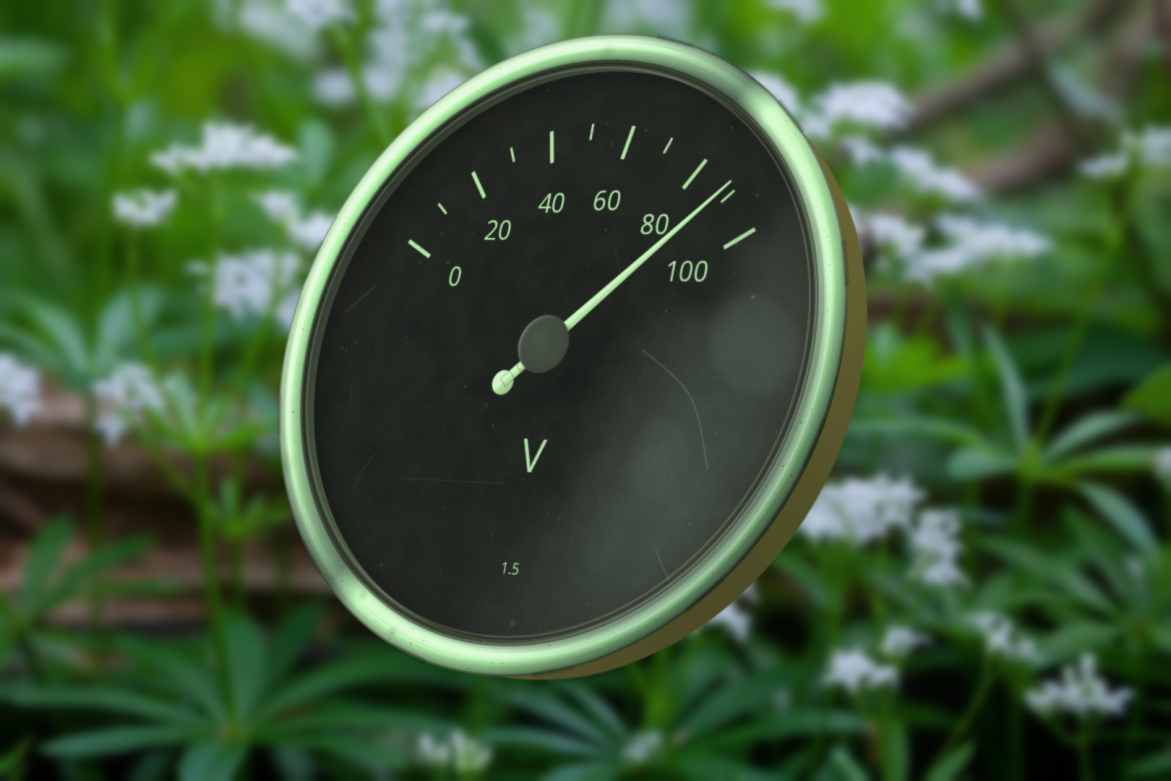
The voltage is value=90 unit=V
